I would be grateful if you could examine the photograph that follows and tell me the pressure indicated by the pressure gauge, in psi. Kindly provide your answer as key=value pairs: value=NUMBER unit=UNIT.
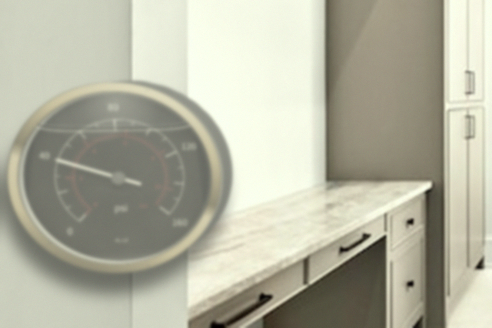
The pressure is value=40 unit=psi
